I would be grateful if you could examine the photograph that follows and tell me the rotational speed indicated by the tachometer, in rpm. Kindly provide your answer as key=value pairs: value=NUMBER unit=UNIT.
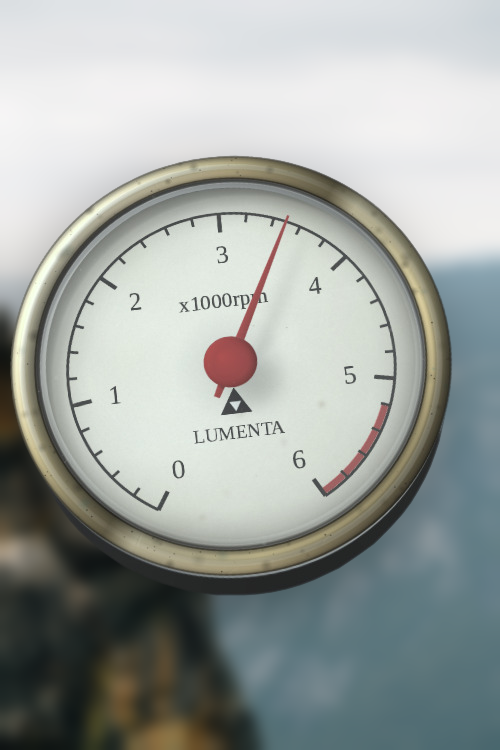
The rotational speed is value=3500 unit=rpm
